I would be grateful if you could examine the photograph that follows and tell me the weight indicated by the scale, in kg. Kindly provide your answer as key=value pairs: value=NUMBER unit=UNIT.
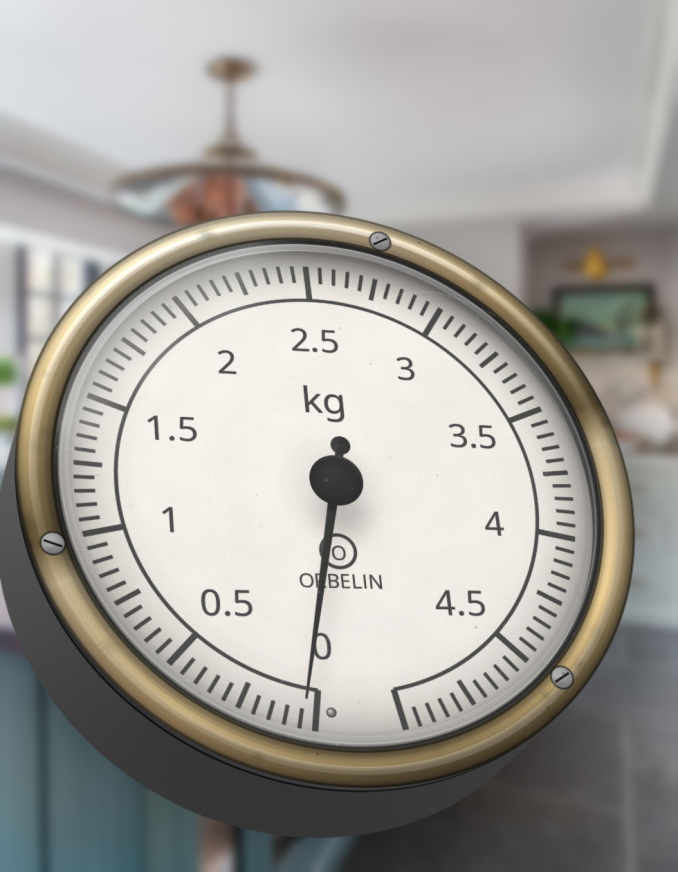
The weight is value=0.05 unit=kg
